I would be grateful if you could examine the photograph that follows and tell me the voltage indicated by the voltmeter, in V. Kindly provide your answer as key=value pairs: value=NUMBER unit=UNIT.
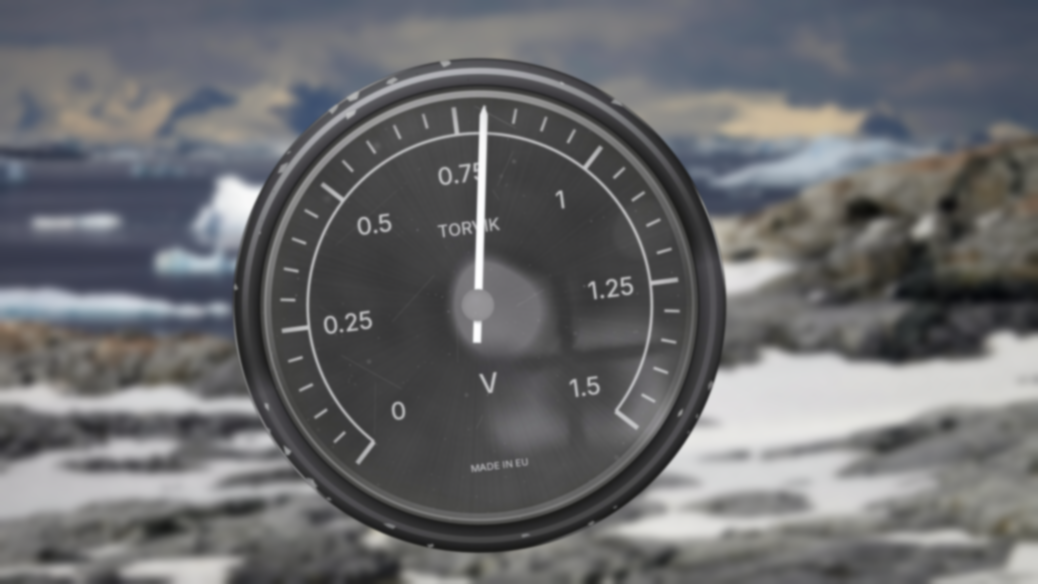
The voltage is value=0.8 unit=V
